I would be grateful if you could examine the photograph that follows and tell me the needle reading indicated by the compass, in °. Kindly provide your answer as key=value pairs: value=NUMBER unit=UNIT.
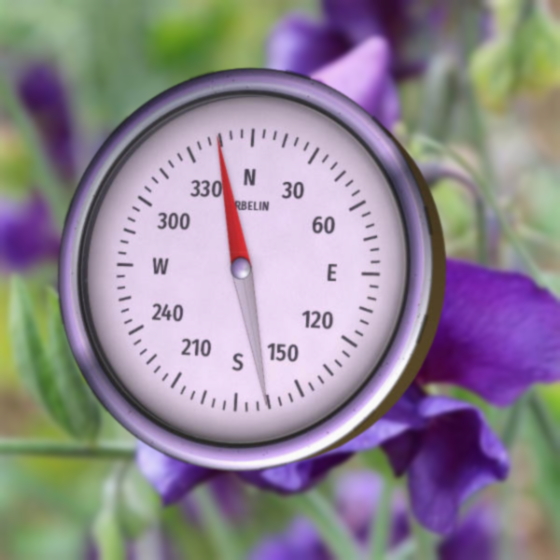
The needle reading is value=345 unit=°
